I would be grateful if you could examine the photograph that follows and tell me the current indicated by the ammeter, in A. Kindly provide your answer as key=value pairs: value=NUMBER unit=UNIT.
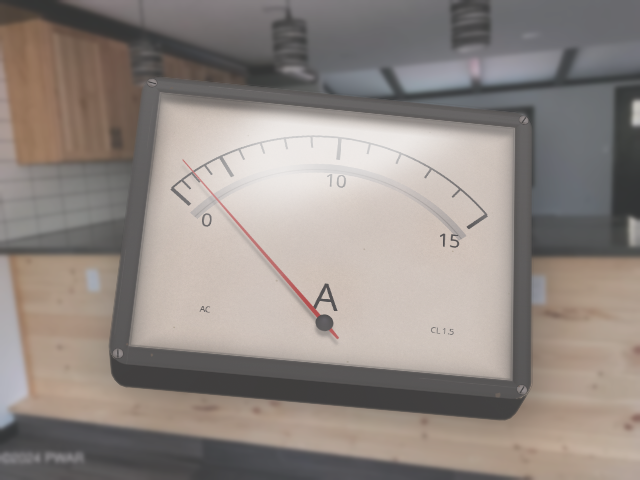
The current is value=3 unit=A
